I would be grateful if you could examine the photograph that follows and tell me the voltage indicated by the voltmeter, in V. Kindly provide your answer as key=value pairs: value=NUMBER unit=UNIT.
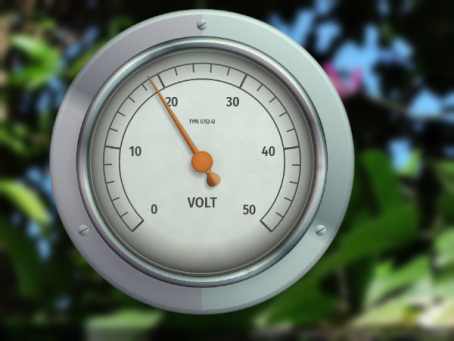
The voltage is value=19 unit=V
